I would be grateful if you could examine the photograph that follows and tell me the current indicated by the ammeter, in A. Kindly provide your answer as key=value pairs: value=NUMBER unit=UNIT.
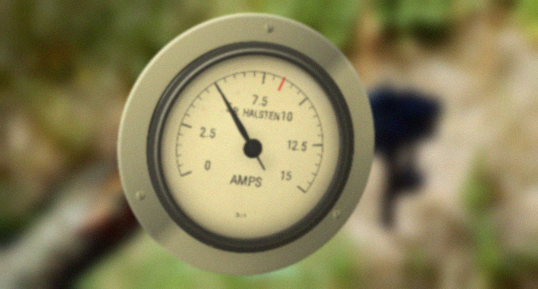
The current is value=5 unit=A
